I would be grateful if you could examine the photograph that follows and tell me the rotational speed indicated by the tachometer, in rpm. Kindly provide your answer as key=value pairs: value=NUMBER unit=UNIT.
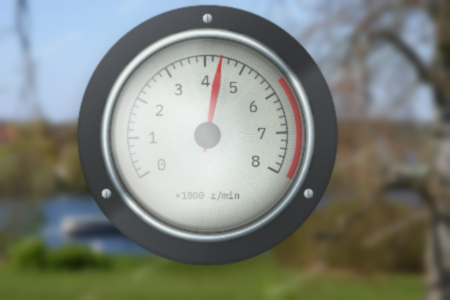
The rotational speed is value=4400 unit=rpm
